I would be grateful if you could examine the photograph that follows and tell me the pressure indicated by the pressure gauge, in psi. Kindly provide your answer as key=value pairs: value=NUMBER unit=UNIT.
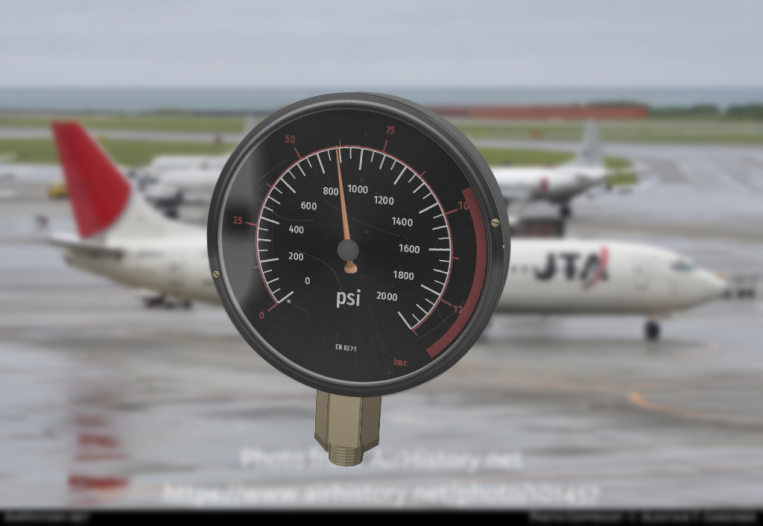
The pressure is value=900 unit=psi
